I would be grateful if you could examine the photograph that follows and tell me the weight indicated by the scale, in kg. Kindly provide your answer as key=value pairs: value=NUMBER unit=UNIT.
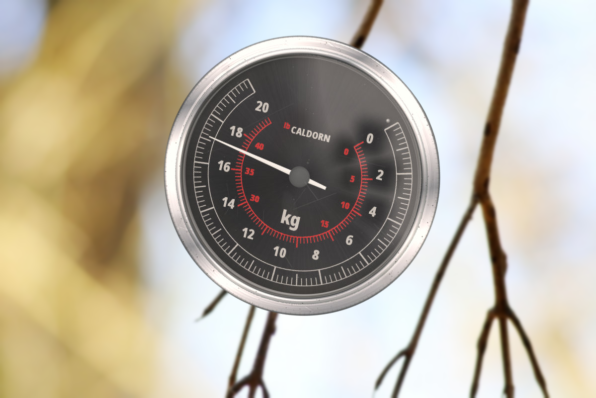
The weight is value=17.2 unit=kg
